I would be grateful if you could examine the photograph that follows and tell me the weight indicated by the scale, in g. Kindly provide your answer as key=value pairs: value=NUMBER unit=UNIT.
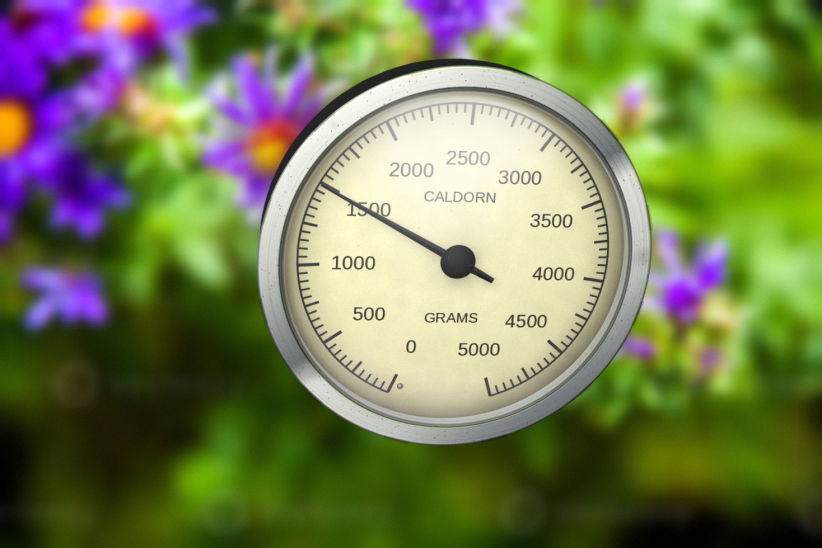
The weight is value=1500 unit=g
